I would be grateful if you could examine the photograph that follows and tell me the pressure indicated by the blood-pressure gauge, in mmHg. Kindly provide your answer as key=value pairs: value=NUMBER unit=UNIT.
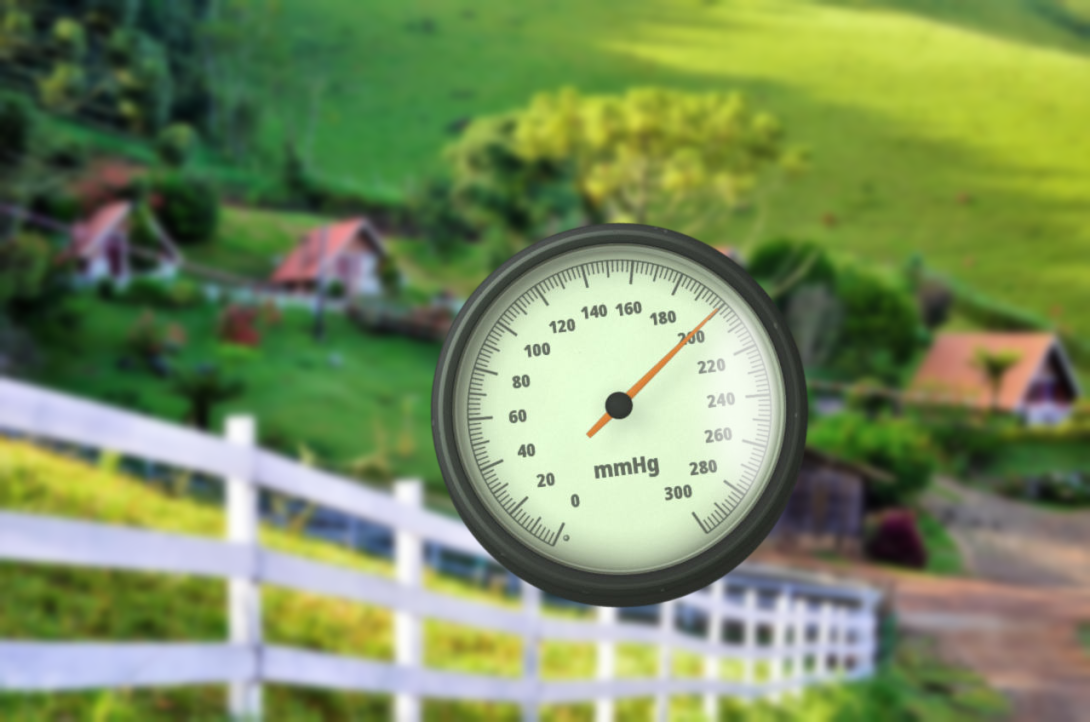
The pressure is value=200 unit=mmHg
